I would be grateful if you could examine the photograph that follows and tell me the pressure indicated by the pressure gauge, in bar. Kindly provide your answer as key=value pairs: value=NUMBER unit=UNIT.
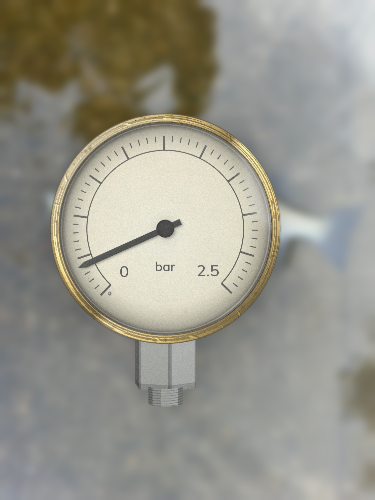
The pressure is value=0.2 unit=bar
